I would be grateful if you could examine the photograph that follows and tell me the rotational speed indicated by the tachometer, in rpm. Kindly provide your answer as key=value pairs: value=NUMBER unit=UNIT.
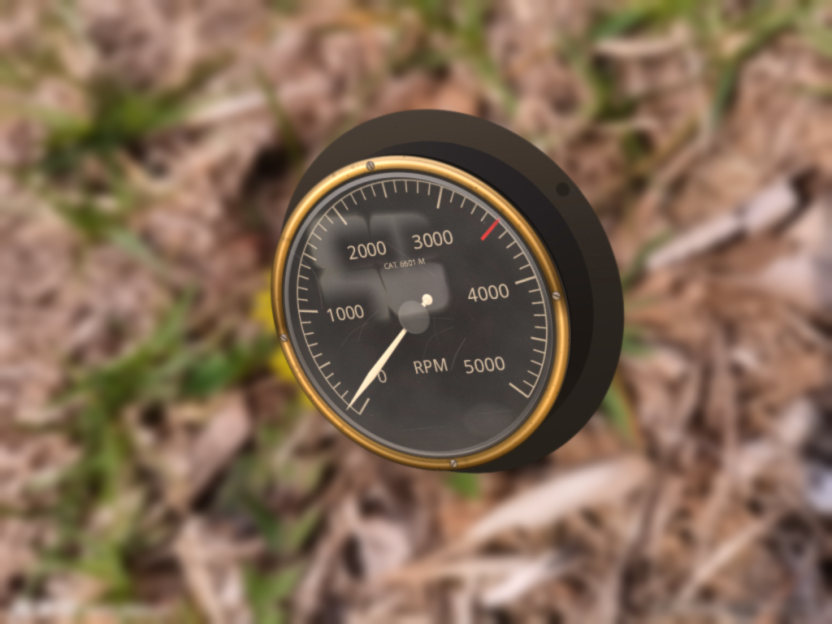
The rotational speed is value=100 unit=rpm
